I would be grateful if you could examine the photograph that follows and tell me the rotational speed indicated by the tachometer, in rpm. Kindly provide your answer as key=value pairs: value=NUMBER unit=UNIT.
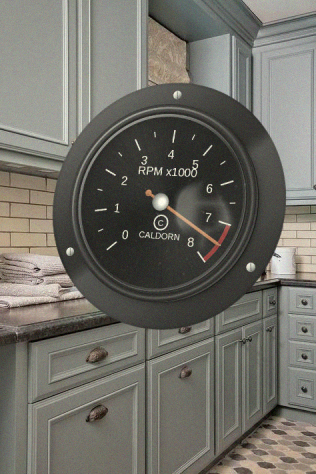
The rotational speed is value=7500 unit=rpm
